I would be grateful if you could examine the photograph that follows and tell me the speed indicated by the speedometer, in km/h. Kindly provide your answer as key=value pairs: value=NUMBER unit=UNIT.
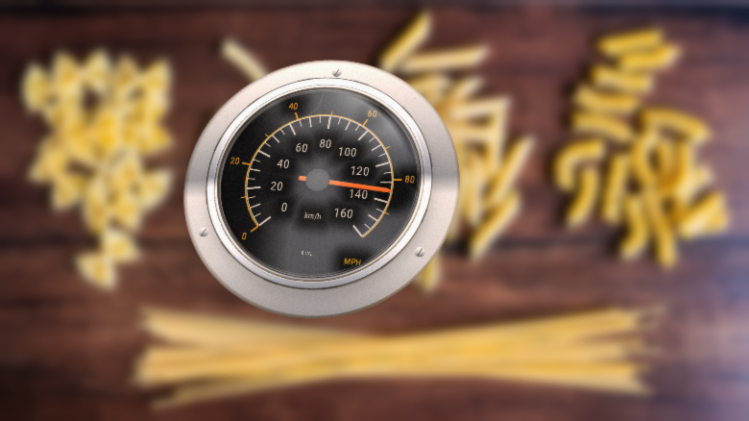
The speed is value=135 unit=km/h
